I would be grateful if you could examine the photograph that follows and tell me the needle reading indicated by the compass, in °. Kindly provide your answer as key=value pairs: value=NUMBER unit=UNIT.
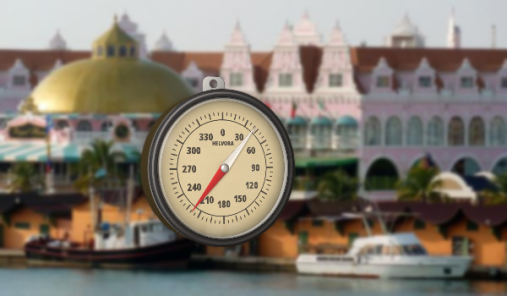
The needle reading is value=220 unit=°
